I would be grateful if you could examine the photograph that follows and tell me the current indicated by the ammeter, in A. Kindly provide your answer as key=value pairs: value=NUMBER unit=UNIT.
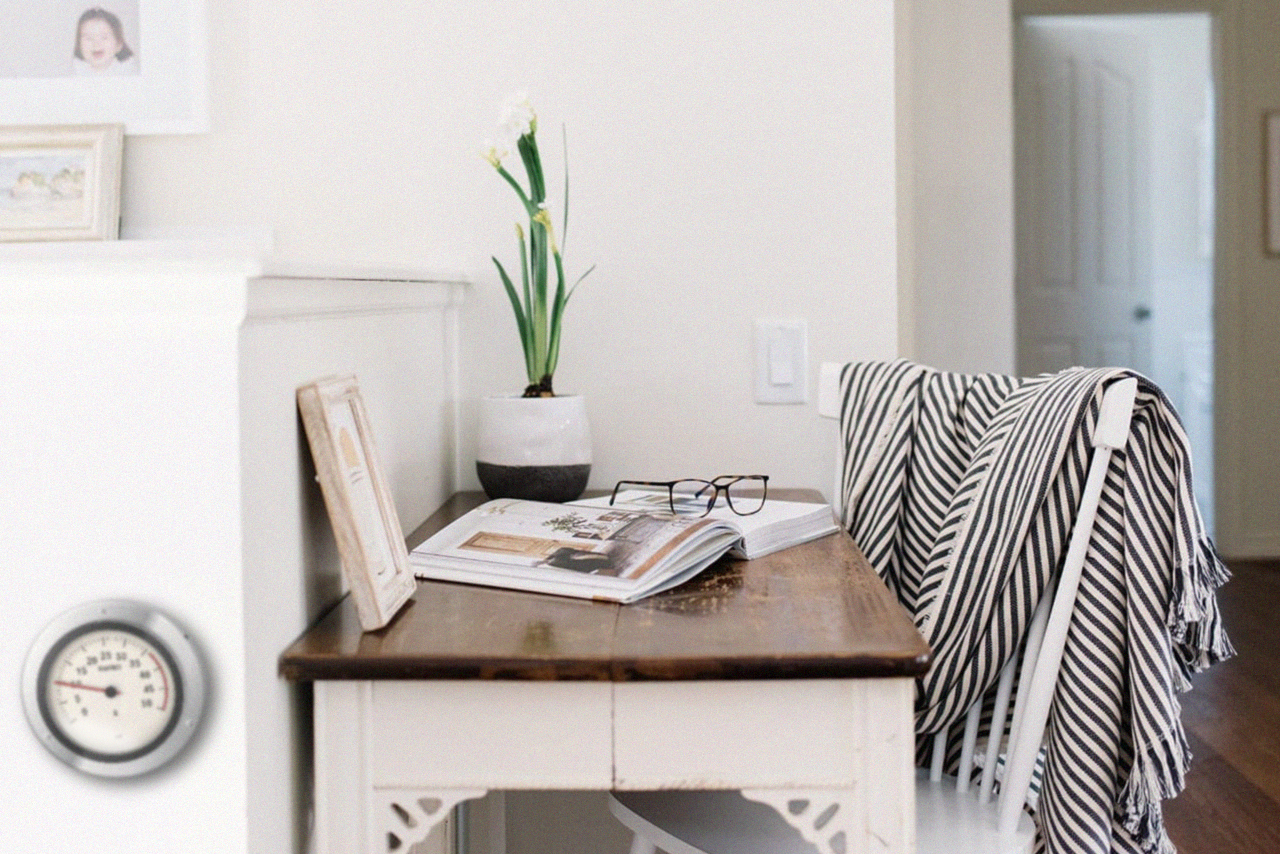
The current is value=10 unit=A
